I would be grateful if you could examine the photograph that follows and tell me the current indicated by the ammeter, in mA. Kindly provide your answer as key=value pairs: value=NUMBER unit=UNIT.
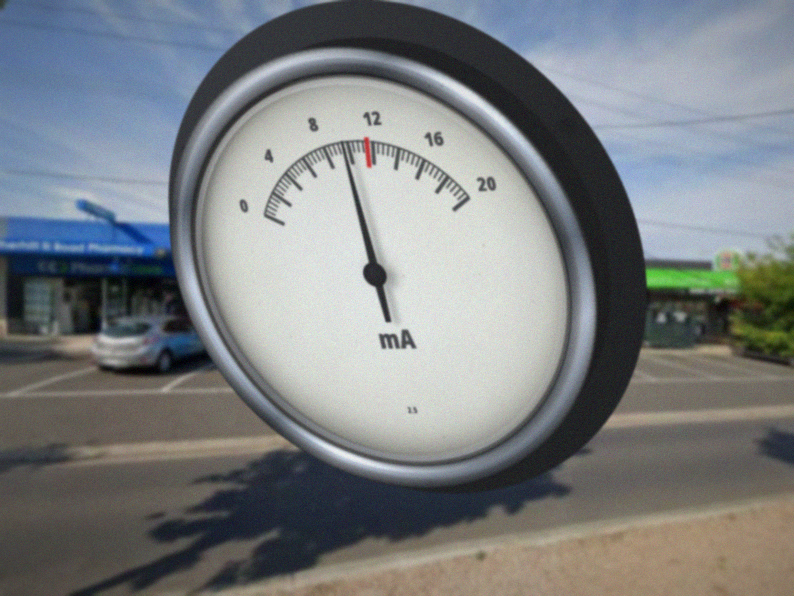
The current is value=10 unit=mA
